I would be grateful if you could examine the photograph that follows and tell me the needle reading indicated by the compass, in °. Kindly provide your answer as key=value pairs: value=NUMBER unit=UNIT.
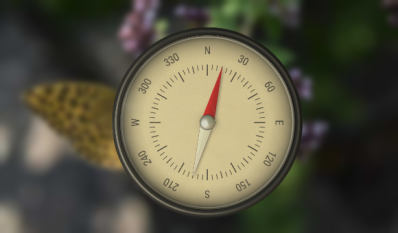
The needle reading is value=15 unit=°
